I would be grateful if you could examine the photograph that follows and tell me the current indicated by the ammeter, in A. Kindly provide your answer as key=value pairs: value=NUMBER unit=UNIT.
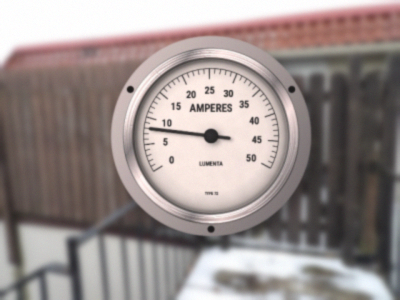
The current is value=8 unit=A
